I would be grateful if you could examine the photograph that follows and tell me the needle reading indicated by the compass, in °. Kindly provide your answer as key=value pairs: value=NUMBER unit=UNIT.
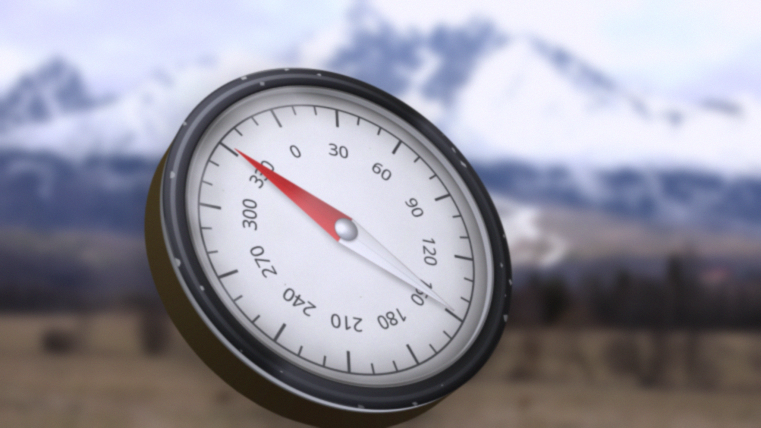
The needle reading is value=330 unit=°
